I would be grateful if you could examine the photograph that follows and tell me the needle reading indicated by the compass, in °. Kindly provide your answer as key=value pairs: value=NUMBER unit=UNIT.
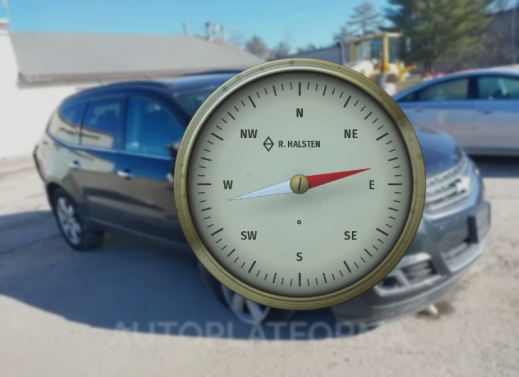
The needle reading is value=77.5 unit=°
